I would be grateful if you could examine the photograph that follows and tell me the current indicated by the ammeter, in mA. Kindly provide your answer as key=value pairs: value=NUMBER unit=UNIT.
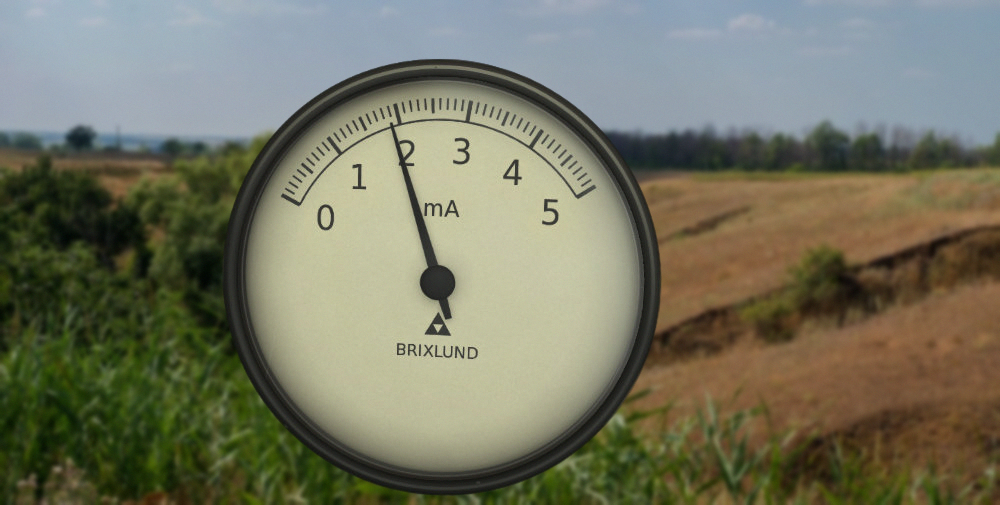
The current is value=1.9 unit=mA
